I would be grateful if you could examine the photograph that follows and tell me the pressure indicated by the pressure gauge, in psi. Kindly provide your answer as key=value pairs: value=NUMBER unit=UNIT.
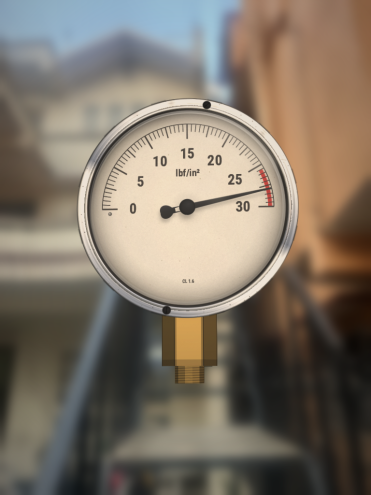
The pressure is value=28 unit=psi
